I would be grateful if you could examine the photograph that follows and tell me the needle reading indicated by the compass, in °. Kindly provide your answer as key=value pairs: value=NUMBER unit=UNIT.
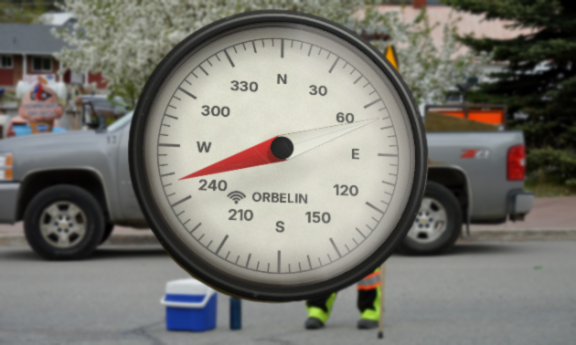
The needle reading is value=250 unit=°
